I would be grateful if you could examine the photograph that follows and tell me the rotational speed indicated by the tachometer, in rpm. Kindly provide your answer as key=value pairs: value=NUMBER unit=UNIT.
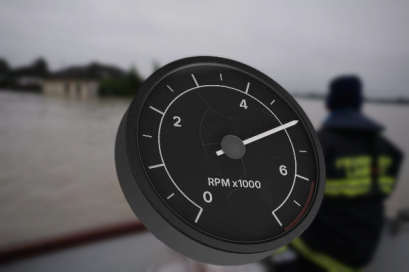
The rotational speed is value=5000 unit=rpm
